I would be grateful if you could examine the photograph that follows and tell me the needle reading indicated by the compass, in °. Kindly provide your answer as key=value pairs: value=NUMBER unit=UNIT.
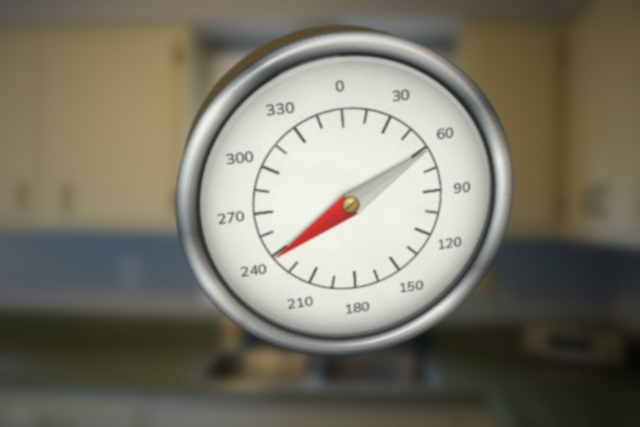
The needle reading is value=240 unit=°
